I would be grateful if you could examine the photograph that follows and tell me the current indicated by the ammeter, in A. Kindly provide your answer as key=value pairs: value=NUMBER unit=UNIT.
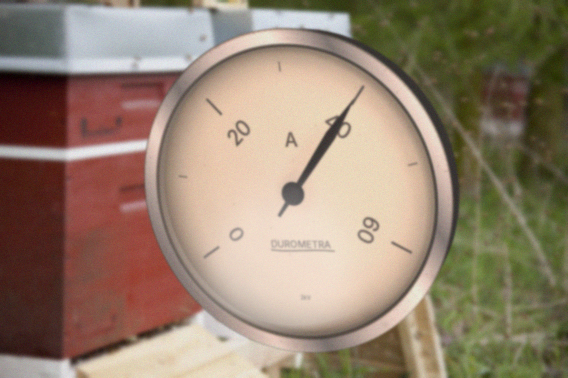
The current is value=40 unit=A
